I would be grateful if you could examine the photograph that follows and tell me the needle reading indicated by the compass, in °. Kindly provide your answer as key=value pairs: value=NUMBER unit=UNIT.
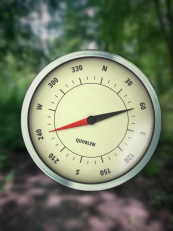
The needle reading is value=240 unit=°
